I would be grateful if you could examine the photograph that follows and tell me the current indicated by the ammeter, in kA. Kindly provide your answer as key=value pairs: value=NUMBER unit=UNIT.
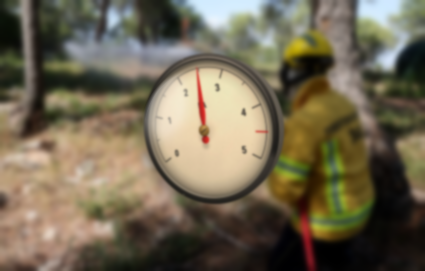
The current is value=2.5 unit=kA
